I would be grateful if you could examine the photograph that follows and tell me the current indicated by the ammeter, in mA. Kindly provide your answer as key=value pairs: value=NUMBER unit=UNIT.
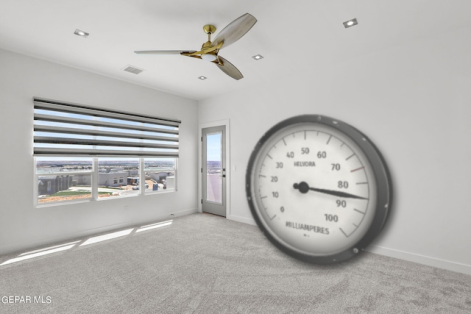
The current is value=85 unit=mA
